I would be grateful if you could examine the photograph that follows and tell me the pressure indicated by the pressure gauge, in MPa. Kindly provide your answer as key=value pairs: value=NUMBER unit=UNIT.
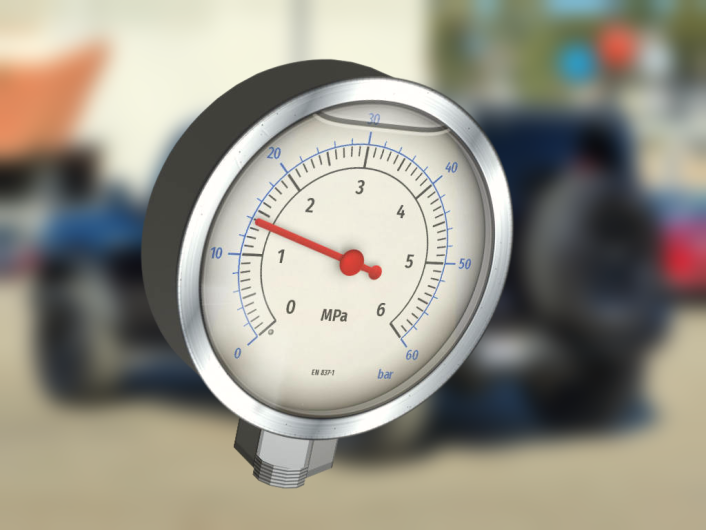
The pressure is value=1.4 unit=MPa
